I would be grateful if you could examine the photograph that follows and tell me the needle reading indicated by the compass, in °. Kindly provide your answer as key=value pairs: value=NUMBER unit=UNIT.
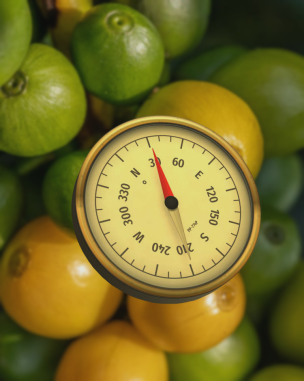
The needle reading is value=30 unit=°
